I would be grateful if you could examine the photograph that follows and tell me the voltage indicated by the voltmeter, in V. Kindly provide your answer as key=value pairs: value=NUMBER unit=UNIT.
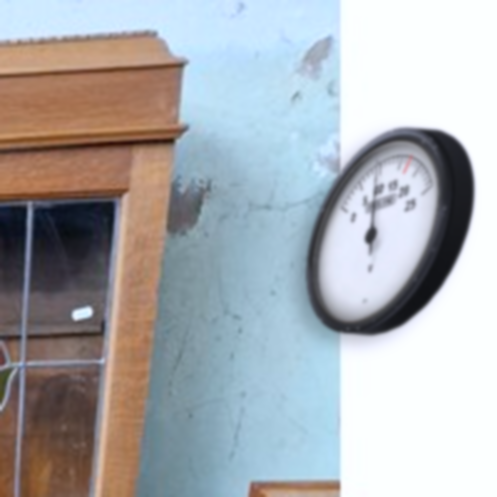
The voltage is value=10 unit=V
